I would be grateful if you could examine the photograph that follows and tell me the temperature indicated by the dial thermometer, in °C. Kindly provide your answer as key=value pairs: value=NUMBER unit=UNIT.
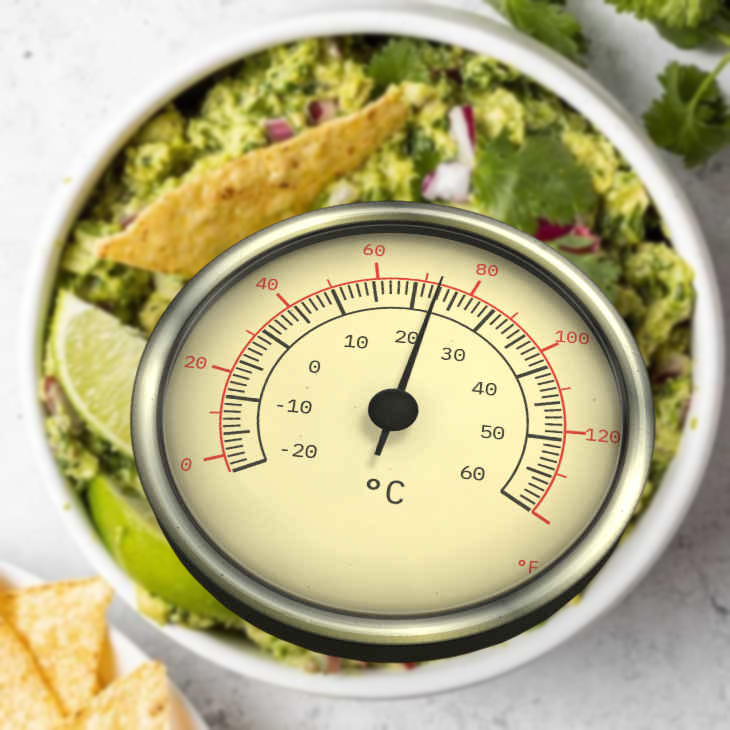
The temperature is value=23 unit=°C
